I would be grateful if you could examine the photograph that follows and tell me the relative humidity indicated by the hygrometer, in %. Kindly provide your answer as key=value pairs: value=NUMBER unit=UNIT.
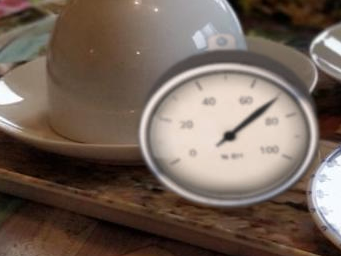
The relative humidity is value=70 unit=%
